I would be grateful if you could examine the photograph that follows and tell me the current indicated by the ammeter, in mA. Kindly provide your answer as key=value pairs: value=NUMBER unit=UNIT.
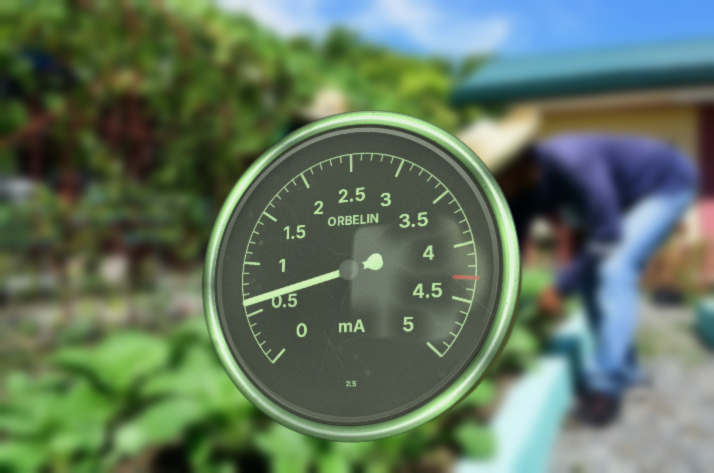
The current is value=0.6 unit=mA
